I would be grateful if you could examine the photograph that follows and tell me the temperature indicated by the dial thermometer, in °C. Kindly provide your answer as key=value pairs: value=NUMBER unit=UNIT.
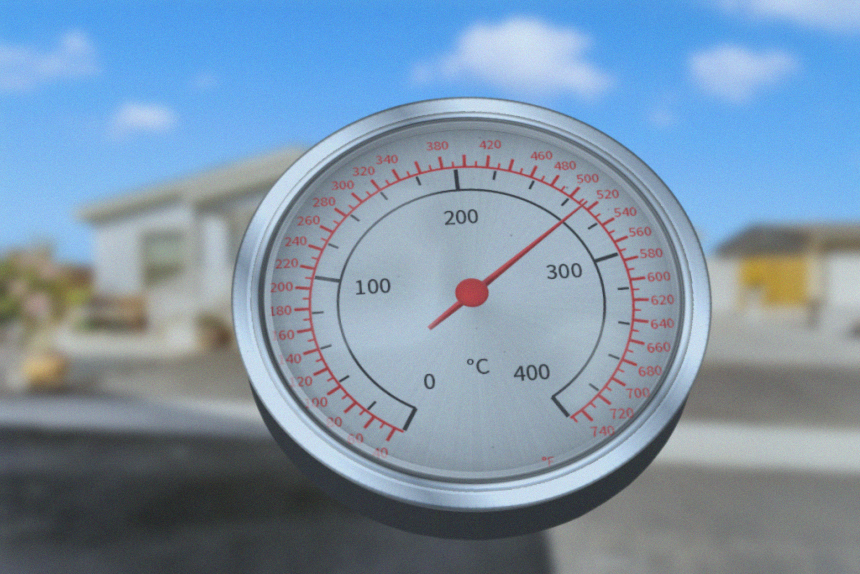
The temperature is value=270 unit=°C
